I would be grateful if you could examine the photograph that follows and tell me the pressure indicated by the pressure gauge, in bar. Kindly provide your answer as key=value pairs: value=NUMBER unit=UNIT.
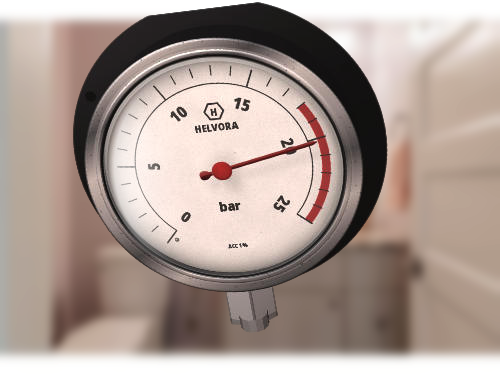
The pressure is value=20 unit=bar
